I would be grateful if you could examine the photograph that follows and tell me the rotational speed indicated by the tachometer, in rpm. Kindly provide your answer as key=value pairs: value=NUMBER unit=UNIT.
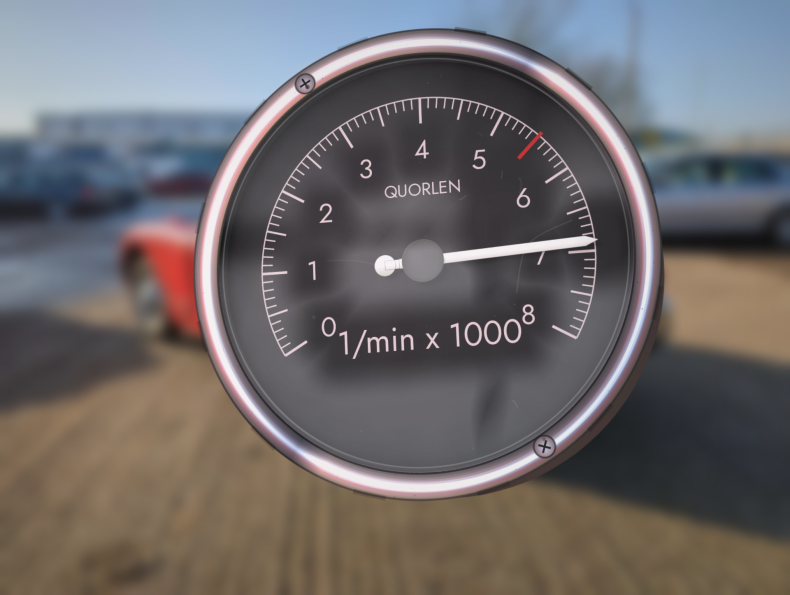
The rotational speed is value=6900 unit=rpm
